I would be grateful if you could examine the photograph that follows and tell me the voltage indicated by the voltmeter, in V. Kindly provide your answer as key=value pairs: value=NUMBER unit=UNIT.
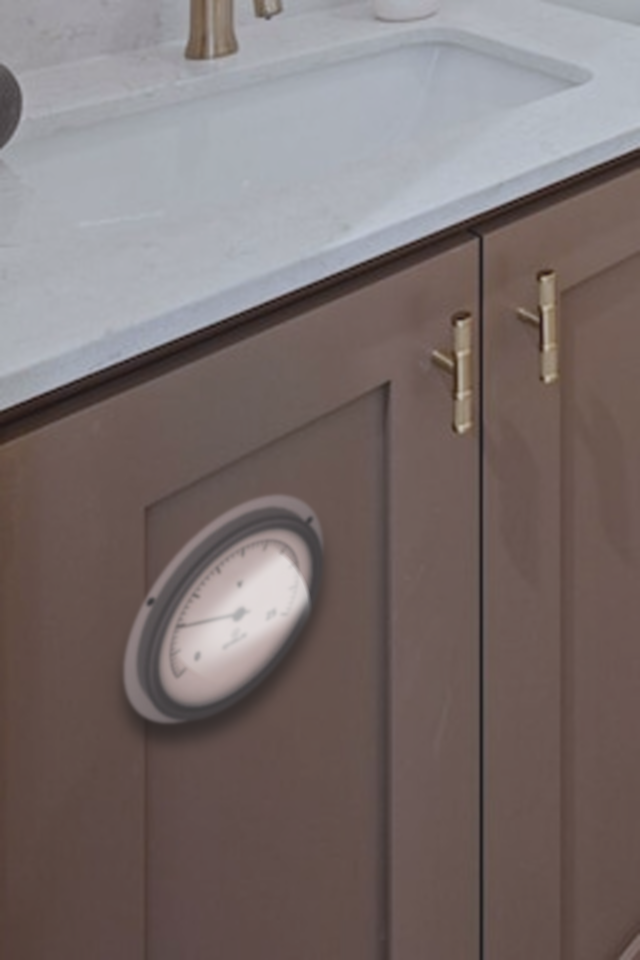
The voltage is value=5 unit=V
